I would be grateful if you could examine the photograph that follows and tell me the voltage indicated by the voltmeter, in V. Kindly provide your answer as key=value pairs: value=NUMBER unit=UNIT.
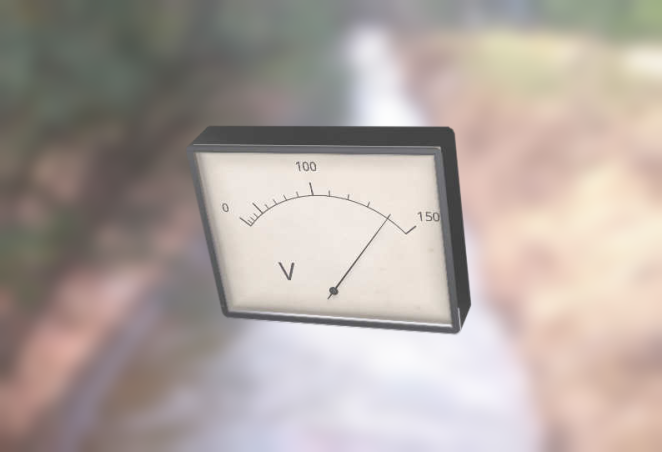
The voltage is value=140 unit=V
